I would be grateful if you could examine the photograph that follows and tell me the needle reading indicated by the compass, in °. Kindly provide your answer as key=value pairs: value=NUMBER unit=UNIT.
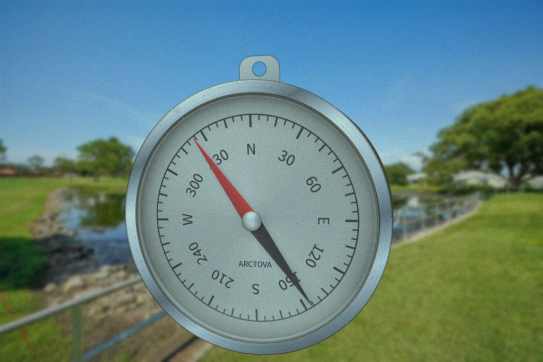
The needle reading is value=325 unit=°
